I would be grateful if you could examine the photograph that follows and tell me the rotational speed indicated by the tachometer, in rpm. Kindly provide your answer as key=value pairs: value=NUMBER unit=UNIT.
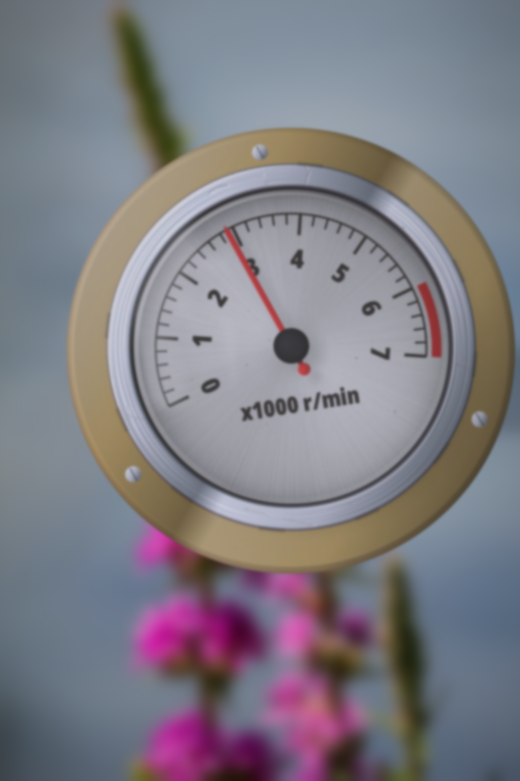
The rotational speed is value=2900 unit=rpm
